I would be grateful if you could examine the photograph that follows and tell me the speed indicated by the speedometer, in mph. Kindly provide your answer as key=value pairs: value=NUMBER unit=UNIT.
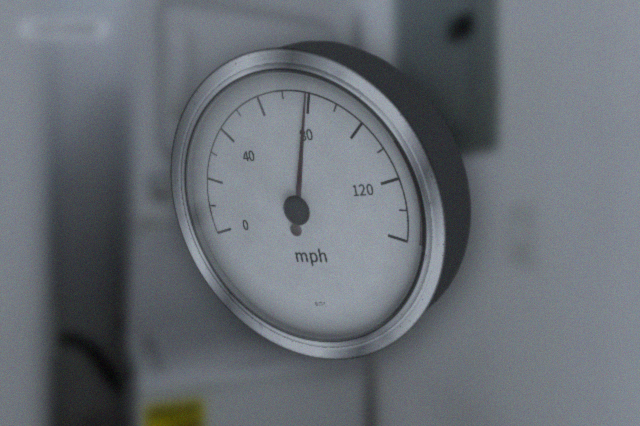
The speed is value=80 unit=mph
